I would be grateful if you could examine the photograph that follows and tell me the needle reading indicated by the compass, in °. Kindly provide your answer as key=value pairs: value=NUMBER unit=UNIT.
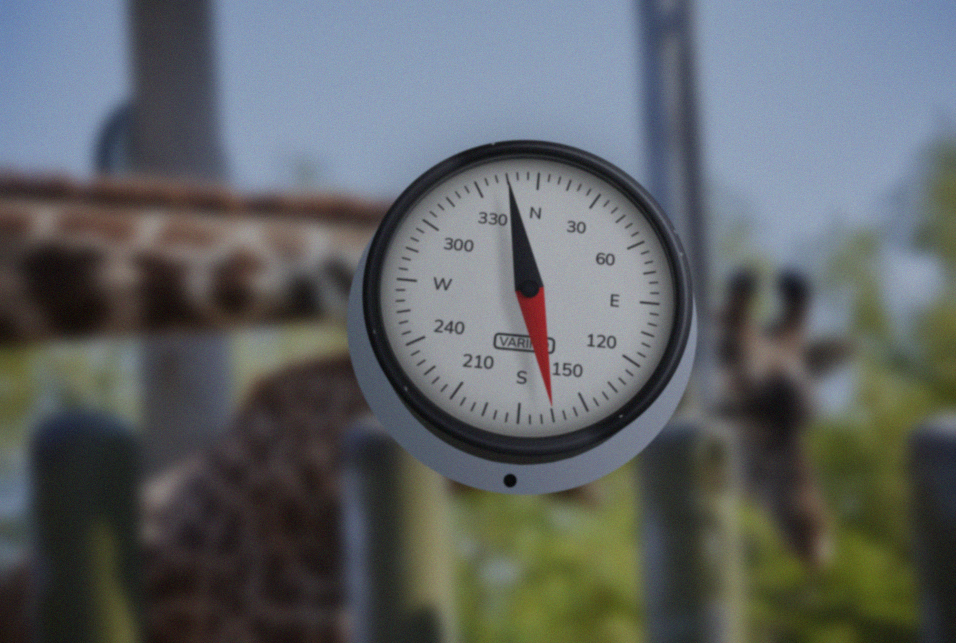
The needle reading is value=165 unit=°
